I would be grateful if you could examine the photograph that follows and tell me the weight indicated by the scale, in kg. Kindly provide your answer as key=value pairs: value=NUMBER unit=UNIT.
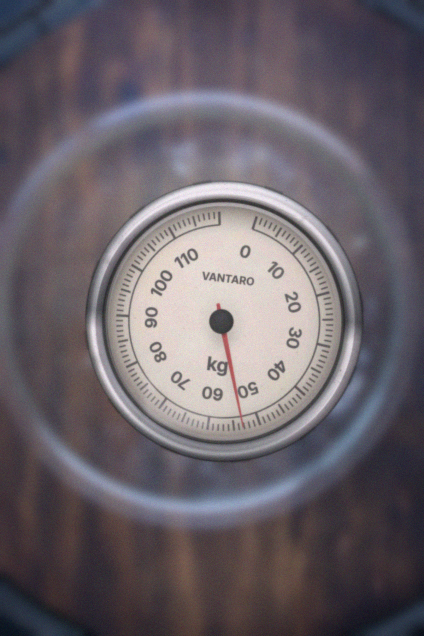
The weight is value=53 unit=kg
